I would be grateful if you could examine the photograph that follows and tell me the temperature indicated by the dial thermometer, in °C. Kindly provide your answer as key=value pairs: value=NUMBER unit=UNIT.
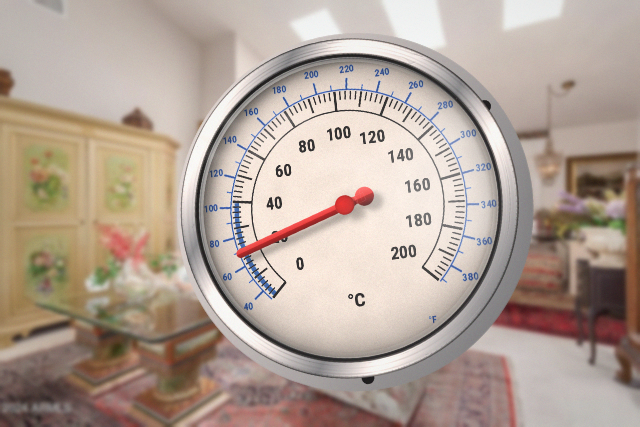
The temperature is value=20 unit=°C
